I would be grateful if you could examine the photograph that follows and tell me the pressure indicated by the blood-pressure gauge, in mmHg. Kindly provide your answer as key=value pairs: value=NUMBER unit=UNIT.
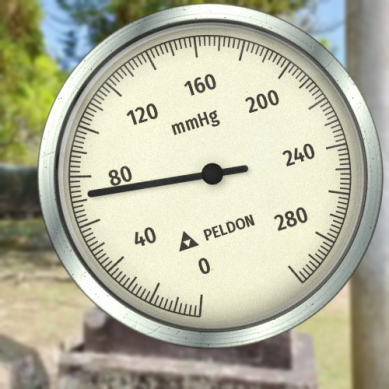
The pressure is value=72 unit=mmHg
